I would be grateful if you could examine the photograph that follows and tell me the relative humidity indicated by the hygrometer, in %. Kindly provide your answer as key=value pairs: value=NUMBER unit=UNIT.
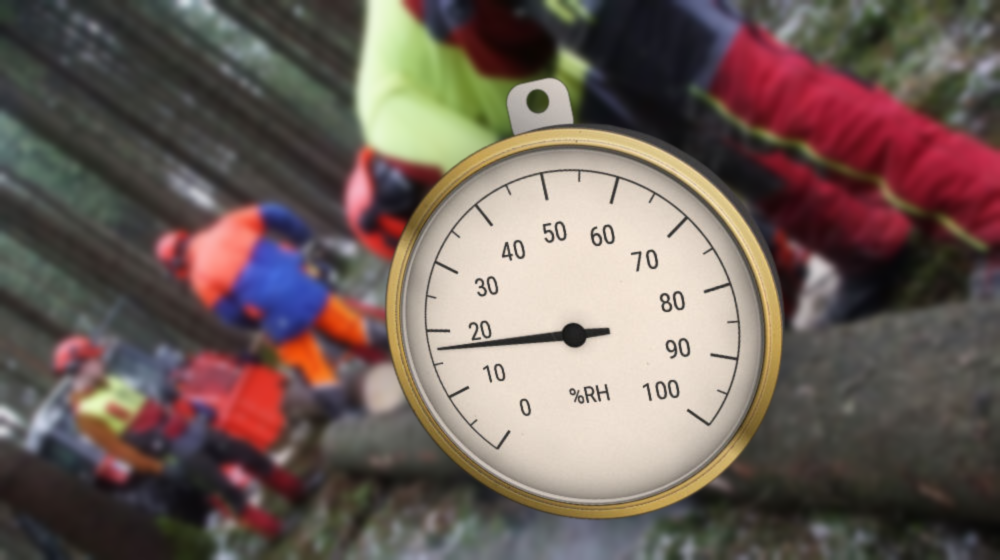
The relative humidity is value=17.5 unit=%
